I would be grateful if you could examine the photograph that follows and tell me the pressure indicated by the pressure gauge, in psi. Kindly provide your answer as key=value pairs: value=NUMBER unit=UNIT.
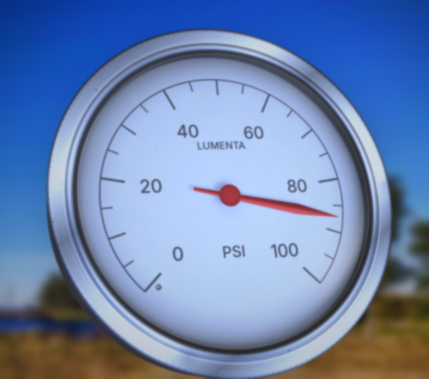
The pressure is value=87.5 unit=psi
